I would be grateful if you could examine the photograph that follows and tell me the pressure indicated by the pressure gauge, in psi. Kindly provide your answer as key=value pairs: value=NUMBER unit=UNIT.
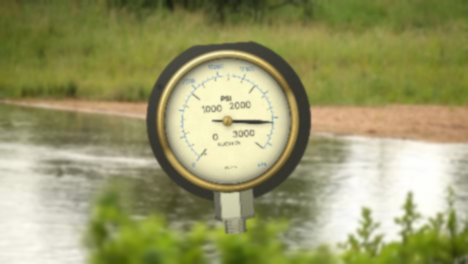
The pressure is value=2600 unit=psi
